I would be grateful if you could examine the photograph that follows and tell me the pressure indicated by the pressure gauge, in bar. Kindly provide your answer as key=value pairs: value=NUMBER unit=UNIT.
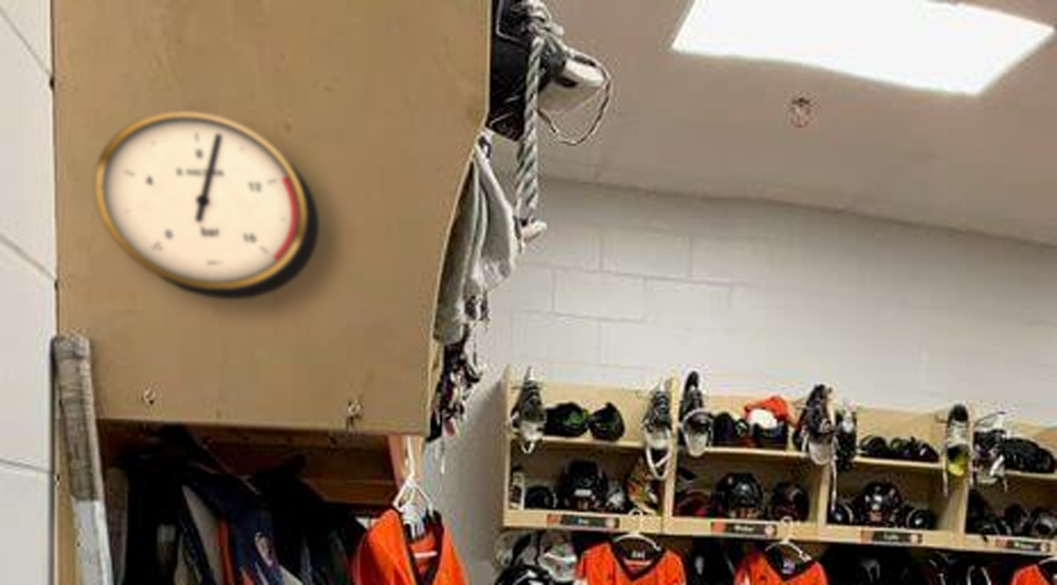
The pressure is value=9 unit=bar
